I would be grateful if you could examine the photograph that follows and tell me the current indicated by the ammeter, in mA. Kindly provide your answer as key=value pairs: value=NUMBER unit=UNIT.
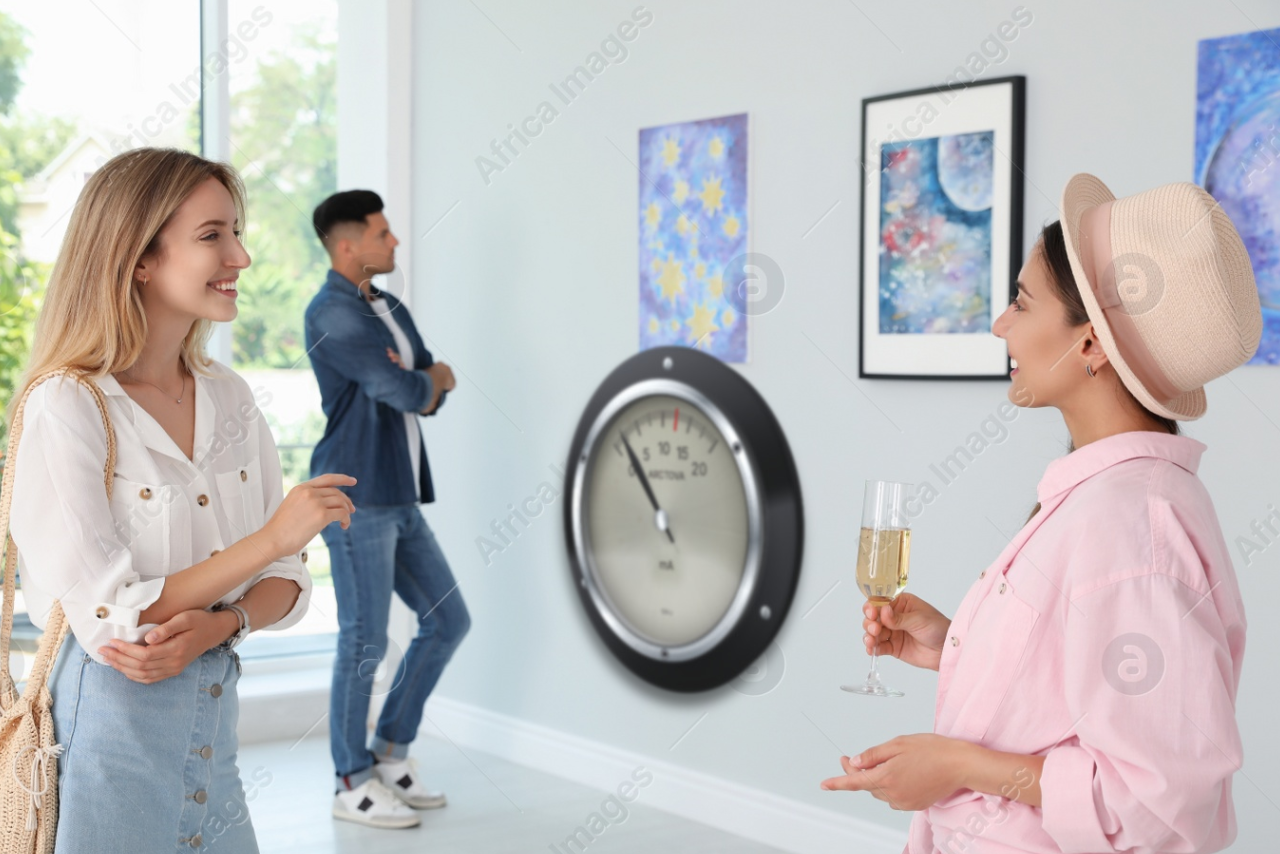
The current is value=2.5 unit=mA
